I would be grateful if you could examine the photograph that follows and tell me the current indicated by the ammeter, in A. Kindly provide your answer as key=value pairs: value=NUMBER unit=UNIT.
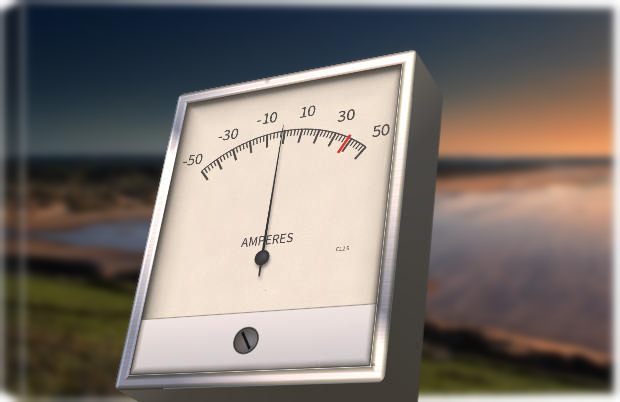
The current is value=0 unit=A
